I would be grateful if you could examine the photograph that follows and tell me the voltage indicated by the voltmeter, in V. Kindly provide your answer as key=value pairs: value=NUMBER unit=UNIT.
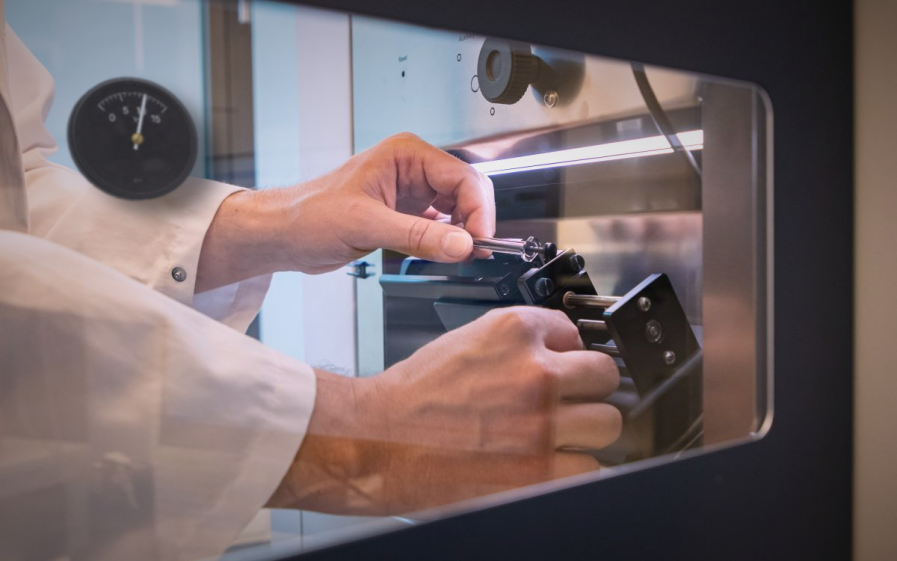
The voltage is value=10 unit=V
